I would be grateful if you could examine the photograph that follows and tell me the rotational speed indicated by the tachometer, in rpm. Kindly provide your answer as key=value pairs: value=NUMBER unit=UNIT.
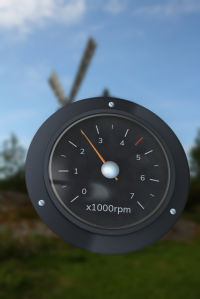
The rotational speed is value=2500 unit=rpm
